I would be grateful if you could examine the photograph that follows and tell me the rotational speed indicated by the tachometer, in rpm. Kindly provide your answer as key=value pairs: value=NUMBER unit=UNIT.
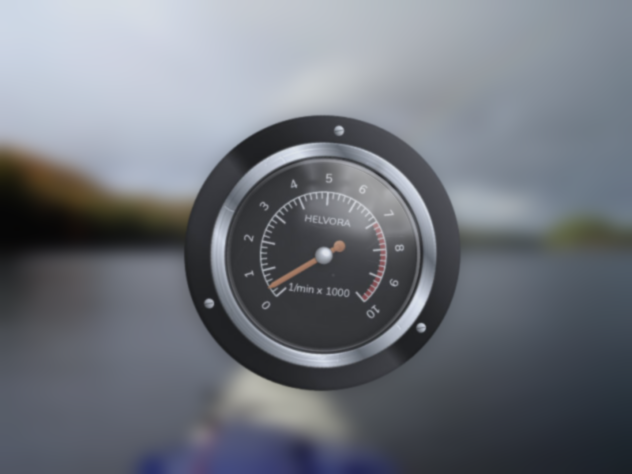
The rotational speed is value=400 unit=rpm
